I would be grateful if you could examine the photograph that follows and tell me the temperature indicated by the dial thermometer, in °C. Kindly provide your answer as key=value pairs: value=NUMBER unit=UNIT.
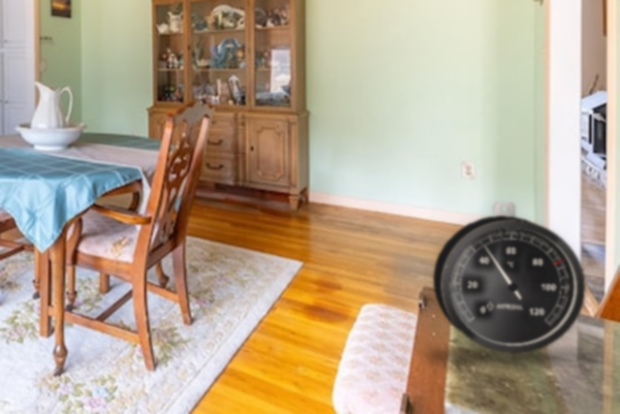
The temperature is value=45 unit=°C
